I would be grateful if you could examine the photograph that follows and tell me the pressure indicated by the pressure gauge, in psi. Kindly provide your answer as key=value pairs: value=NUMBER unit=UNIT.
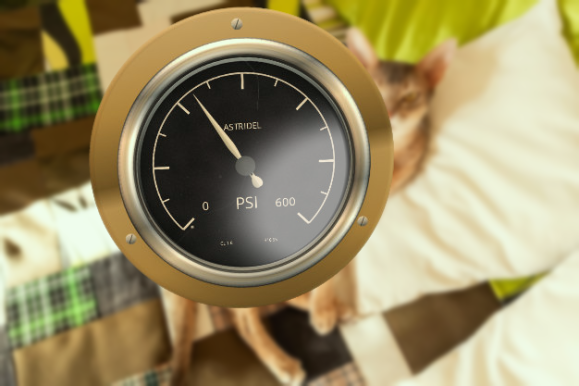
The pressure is value=225 unit=psi
